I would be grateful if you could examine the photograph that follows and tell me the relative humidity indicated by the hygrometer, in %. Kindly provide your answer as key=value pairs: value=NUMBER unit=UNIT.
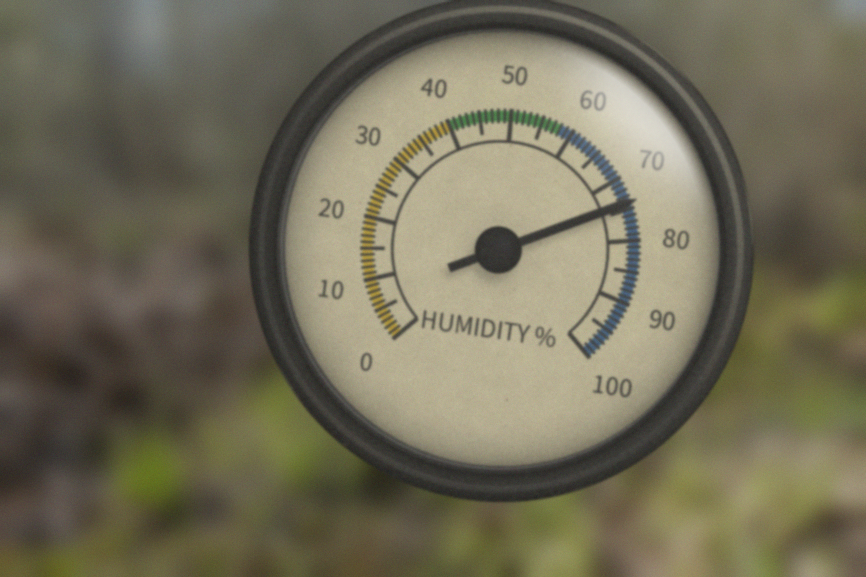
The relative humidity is value=74 unit=%
